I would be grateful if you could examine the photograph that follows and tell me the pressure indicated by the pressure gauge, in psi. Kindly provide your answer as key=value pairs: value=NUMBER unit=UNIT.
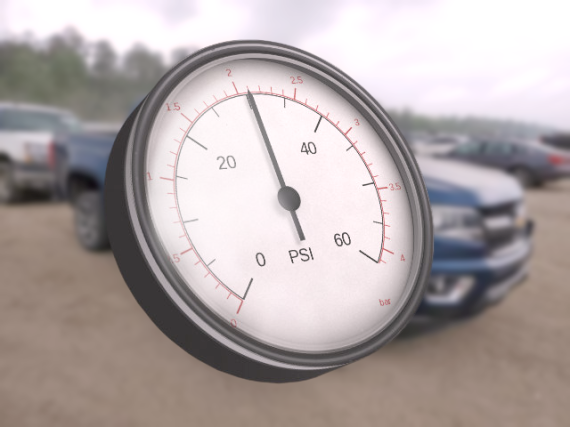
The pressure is value=30 unit=psi
